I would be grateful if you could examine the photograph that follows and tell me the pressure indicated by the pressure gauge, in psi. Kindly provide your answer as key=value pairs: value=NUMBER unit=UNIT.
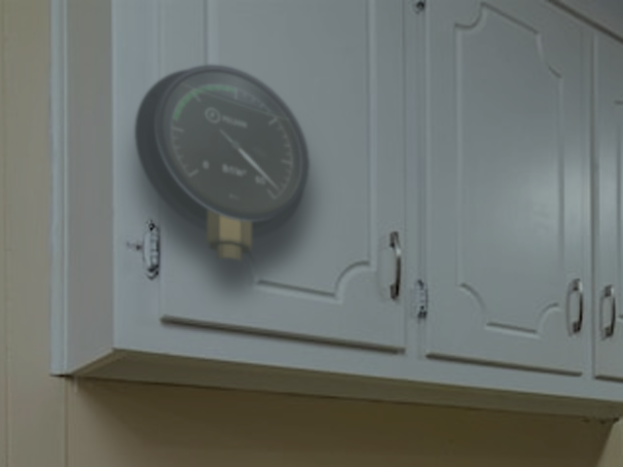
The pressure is value=58 unit=psi
